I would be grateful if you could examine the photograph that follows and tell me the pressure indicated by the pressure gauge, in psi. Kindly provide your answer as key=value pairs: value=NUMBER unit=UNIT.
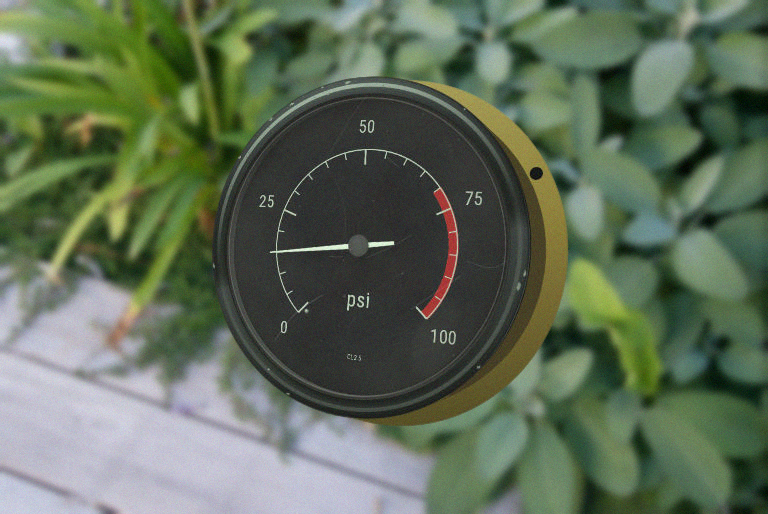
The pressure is value=15 unit=psi
